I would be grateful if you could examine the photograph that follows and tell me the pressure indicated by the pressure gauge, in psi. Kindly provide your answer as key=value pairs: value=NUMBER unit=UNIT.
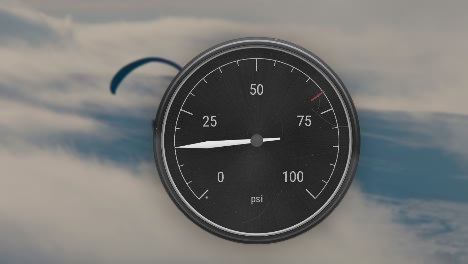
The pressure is value=15 unit=psi
